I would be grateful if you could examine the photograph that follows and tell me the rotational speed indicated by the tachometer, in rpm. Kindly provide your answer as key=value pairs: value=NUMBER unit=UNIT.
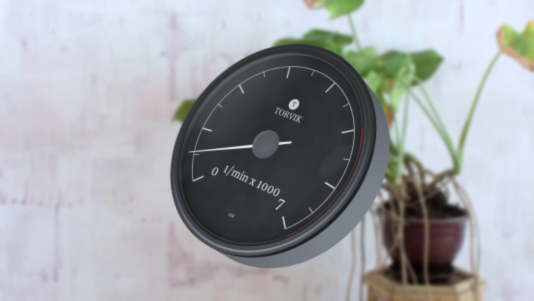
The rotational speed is value=500 unit=rpm
